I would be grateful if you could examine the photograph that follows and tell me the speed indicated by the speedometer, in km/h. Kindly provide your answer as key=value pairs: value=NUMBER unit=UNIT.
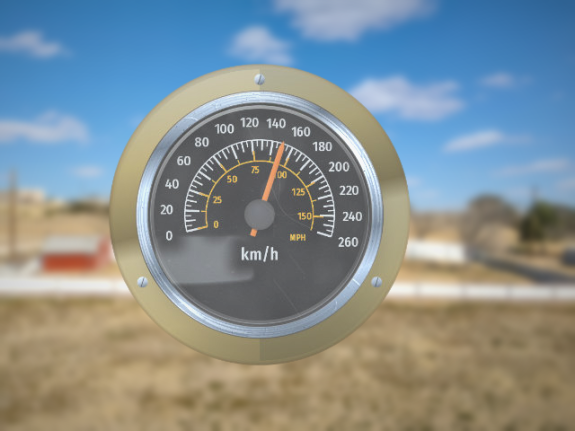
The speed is value=150 unit=km/h
